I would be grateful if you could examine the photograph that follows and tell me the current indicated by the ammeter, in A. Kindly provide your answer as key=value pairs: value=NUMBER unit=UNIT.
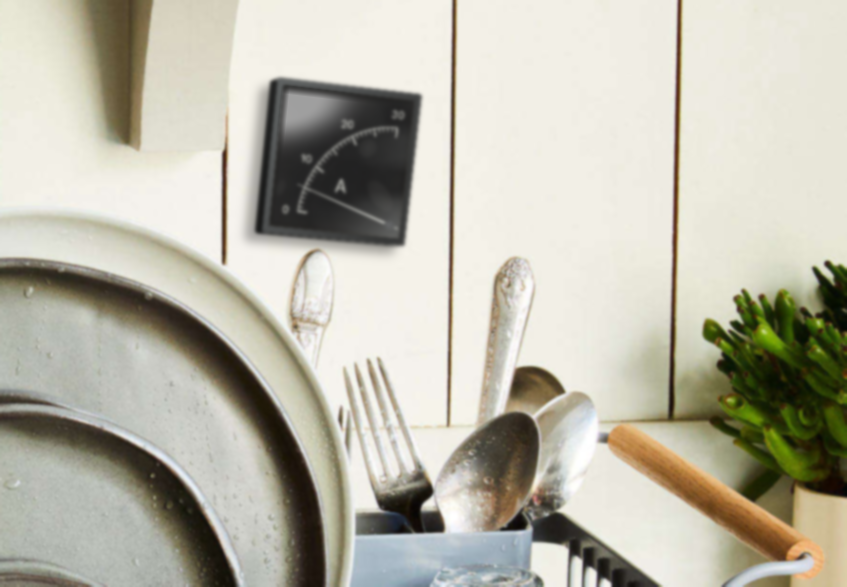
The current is value=5 unit=A
